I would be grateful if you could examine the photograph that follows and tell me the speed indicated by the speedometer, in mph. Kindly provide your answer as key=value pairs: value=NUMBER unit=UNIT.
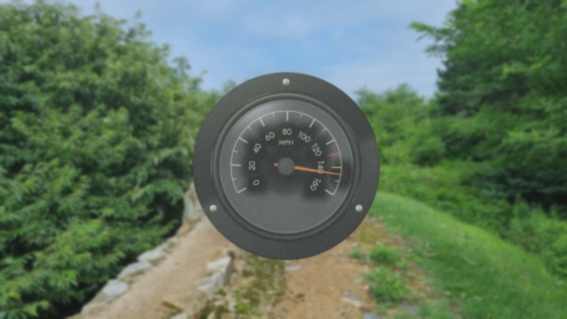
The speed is value=145 unit=mph
